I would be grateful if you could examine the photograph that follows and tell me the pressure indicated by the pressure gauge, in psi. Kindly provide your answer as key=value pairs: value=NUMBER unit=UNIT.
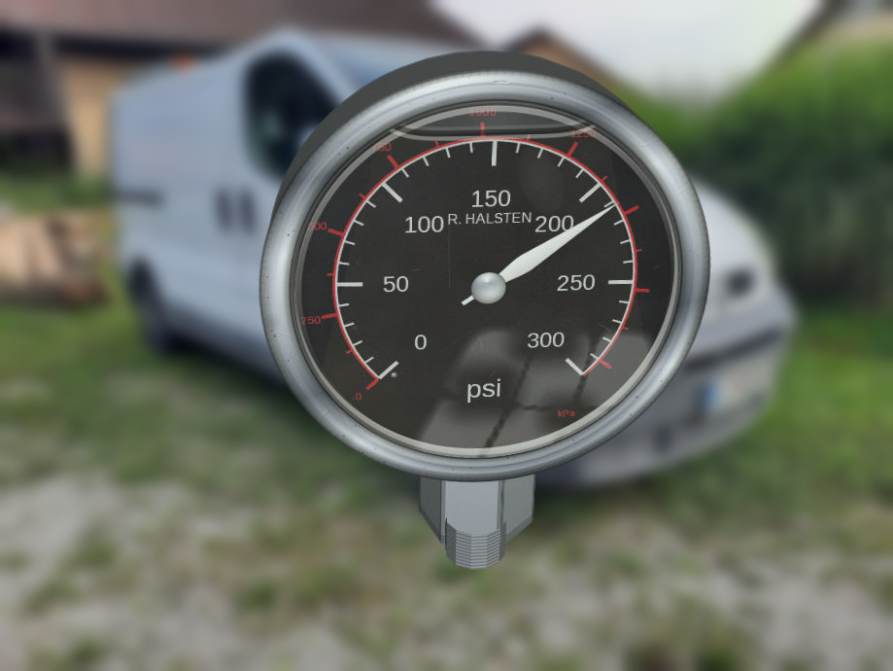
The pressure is value=210 unit=psi
